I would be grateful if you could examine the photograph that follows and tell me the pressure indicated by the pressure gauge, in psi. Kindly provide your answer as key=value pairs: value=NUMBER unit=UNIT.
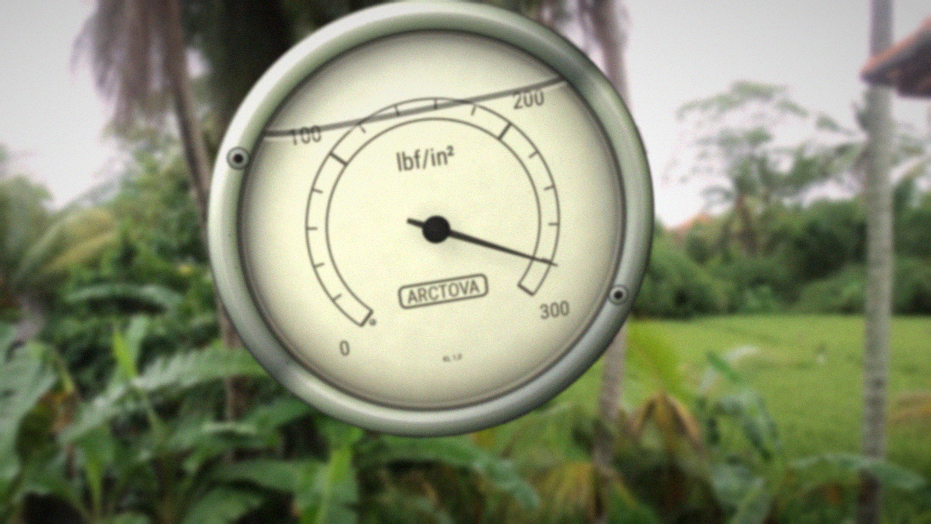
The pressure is value=280 unit=psi
